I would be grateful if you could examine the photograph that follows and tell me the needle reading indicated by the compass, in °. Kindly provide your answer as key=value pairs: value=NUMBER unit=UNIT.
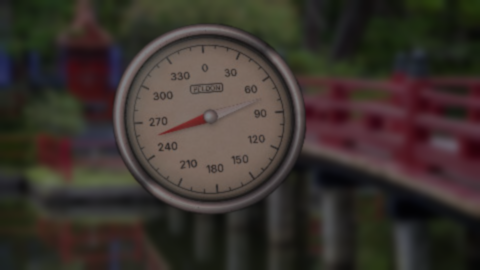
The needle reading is value=255 unit=°
